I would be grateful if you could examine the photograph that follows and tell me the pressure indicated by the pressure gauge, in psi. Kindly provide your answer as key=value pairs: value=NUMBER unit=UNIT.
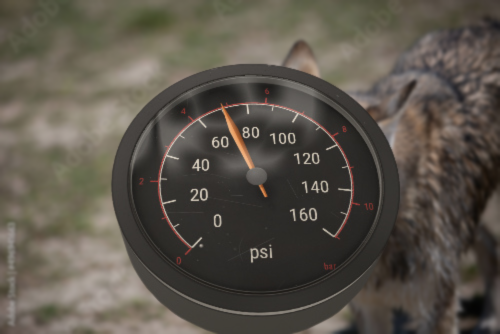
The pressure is value=70 unit=psi
